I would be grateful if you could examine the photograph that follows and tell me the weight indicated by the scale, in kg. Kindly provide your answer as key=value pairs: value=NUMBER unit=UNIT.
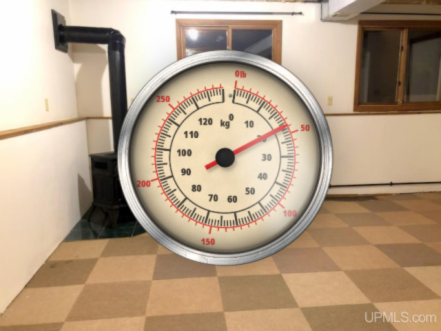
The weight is value=20 unit=kg
